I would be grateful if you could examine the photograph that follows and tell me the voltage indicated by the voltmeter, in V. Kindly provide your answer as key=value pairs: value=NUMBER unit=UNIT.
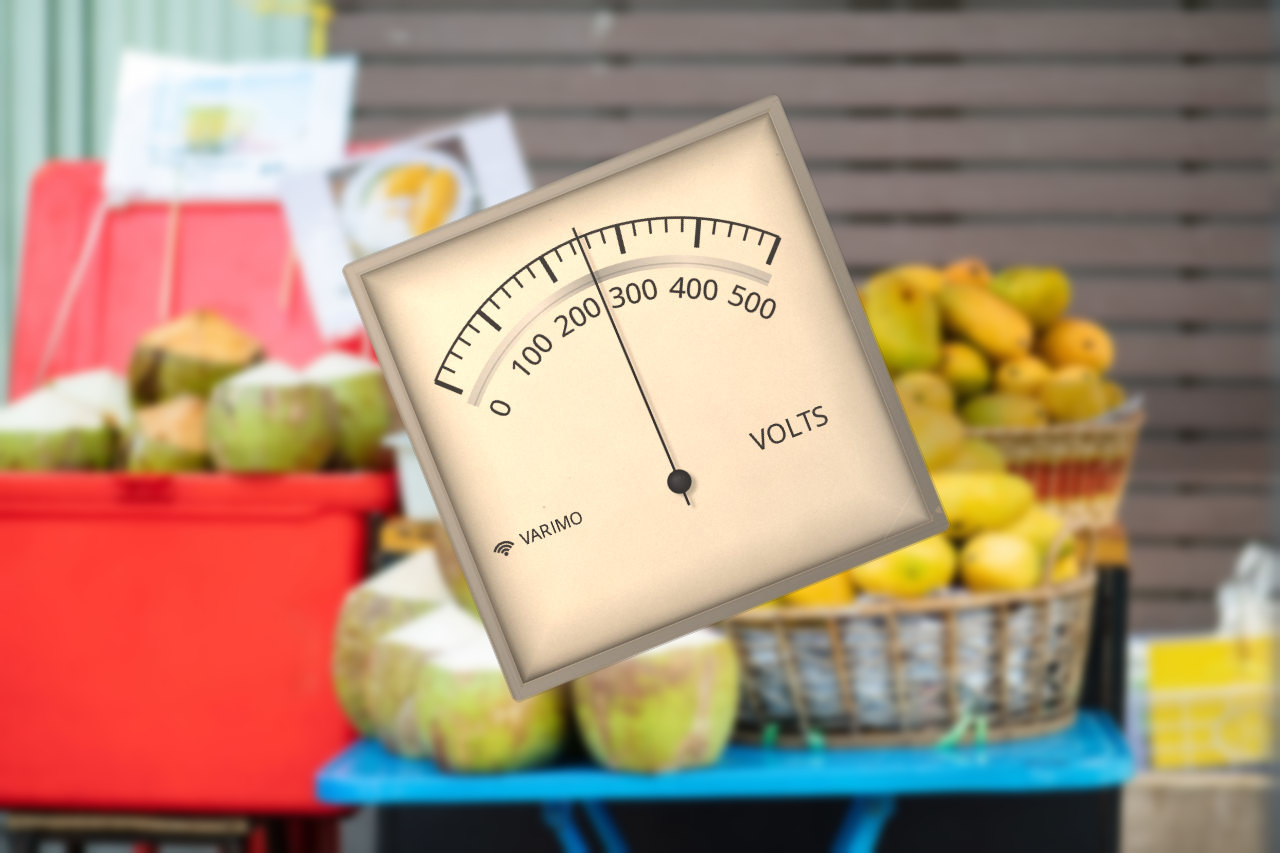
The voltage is value=250 unit=V
